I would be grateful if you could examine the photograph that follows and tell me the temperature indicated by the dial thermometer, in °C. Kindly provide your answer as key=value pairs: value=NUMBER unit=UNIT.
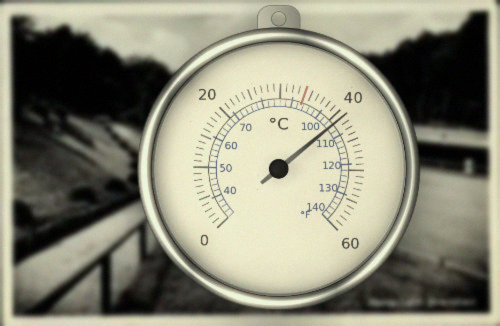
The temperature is value=41 unit=°C
